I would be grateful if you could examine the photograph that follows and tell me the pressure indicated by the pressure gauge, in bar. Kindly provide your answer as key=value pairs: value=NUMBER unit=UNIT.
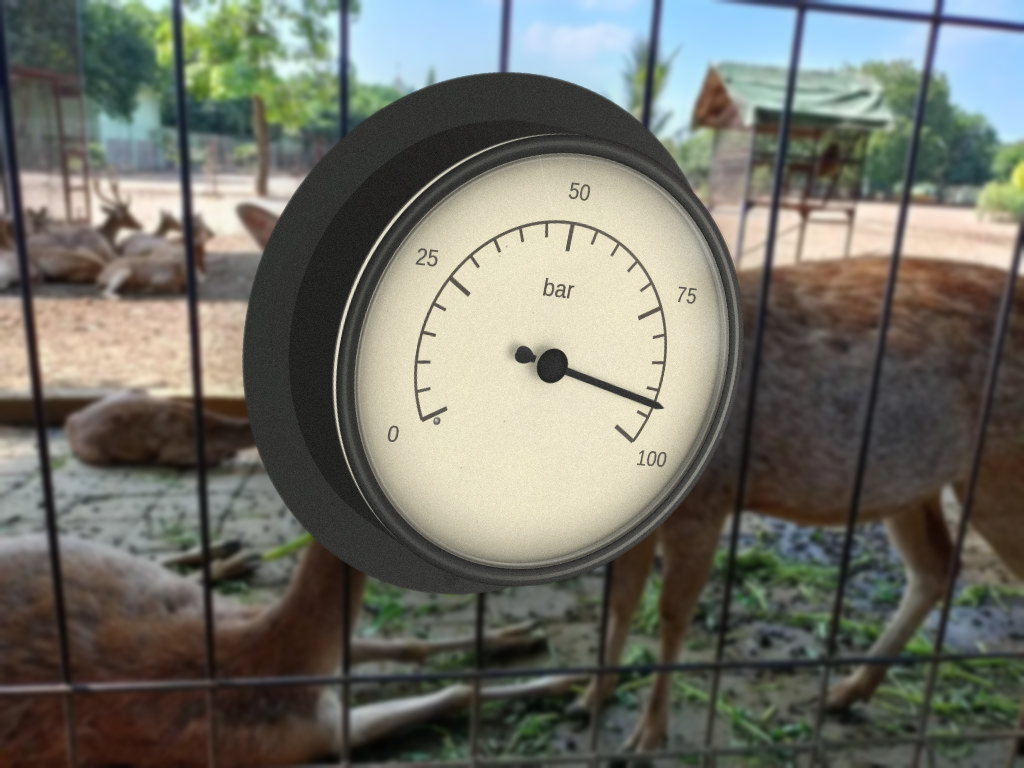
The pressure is value=92.5 unit=bar
